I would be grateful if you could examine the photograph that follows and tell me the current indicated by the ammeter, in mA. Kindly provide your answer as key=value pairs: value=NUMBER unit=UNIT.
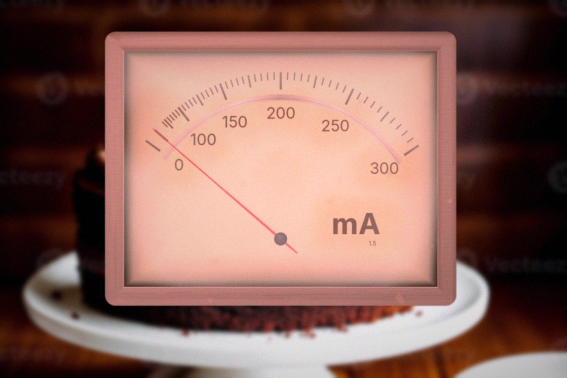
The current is value=50 unit=mA
